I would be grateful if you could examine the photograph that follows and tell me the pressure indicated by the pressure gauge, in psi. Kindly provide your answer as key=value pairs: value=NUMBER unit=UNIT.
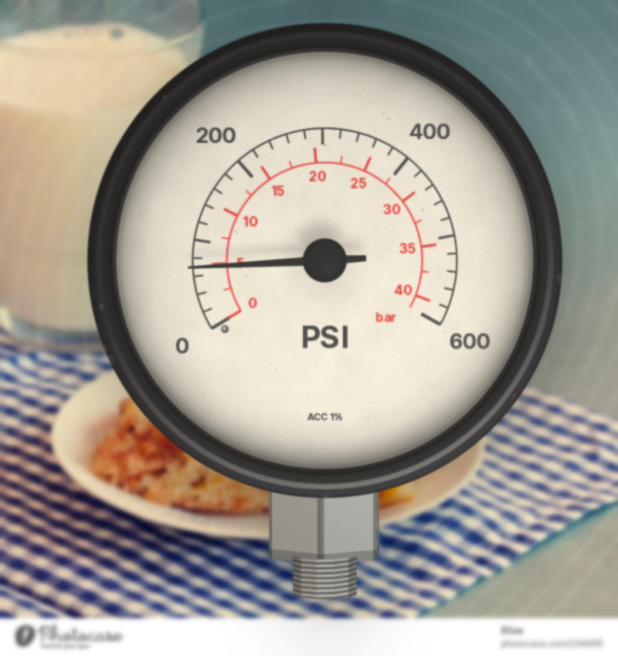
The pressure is value=70 unit=psi
